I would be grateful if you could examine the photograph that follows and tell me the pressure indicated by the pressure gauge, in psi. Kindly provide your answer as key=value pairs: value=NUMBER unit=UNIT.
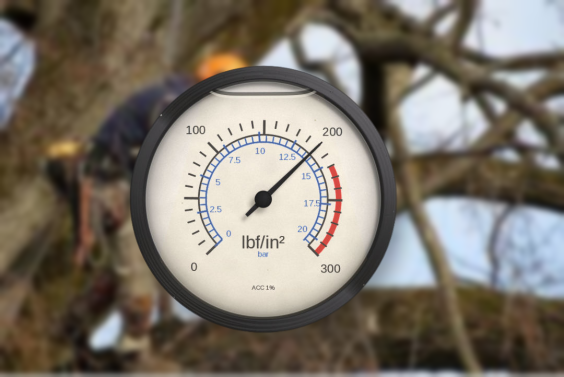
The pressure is value=200 unit=psi
